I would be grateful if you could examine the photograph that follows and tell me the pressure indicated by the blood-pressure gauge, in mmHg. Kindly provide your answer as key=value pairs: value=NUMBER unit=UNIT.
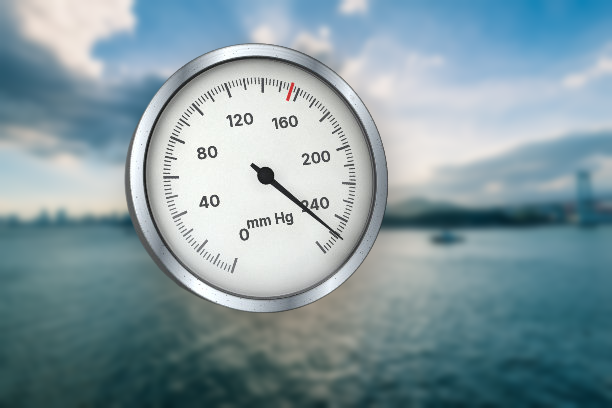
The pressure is value=250 unit=mmHg
